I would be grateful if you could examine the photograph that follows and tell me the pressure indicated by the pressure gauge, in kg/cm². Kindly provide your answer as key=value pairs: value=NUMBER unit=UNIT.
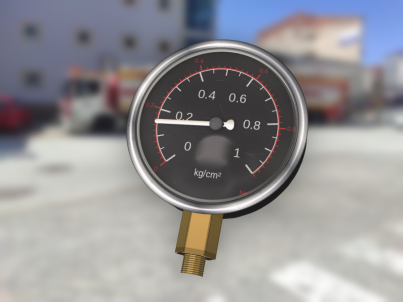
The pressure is value=0.15 unit=kg/cm²
